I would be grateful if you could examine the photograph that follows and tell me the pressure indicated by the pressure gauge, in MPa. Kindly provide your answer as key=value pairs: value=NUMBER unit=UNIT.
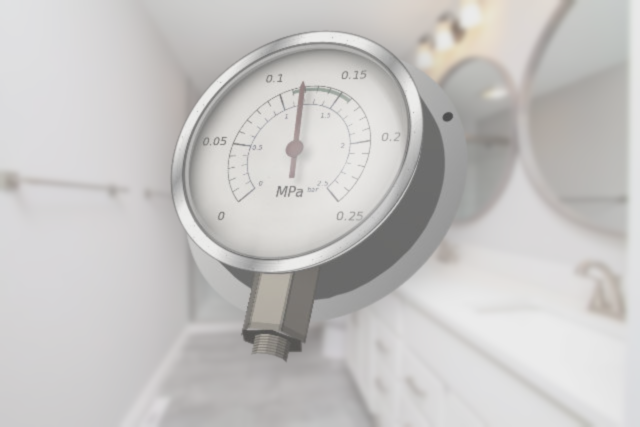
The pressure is value=0.12 unit=MPa
